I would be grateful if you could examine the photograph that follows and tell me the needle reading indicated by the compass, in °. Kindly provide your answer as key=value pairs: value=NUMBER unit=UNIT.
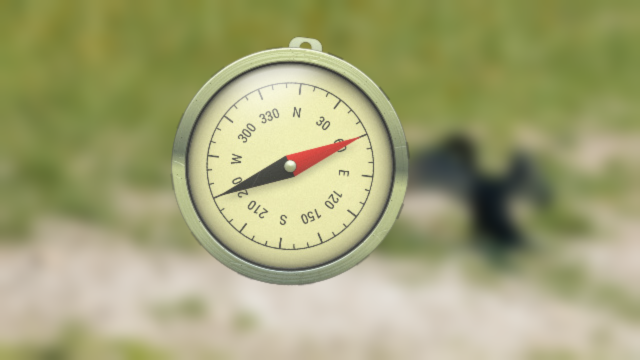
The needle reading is value=60 unit=°
